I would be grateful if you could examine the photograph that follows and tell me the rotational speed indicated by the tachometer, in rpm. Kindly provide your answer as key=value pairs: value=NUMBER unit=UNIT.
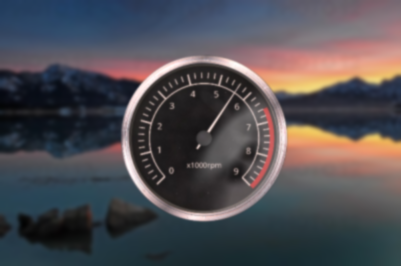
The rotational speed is value=5600 unit=rpm
